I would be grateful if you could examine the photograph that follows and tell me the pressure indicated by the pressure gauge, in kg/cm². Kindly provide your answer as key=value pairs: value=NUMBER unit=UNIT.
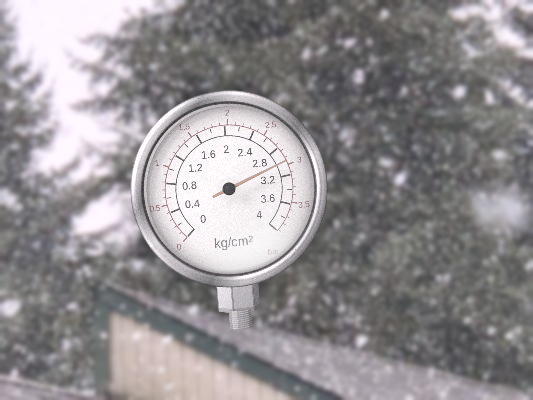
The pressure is value=3 unit=kg/cm²
